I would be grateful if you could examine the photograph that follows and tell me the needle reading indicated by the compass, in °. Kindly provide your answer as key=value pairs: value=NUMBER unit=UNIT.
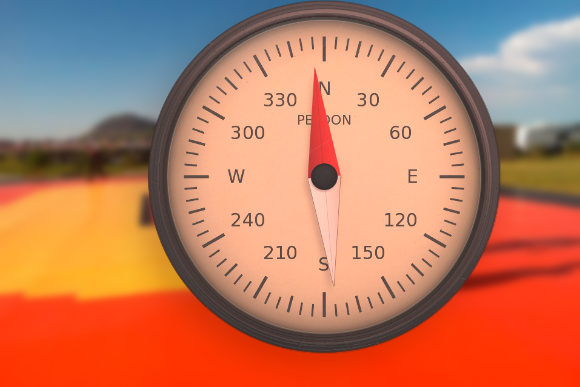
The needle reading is value=355 unit=°
